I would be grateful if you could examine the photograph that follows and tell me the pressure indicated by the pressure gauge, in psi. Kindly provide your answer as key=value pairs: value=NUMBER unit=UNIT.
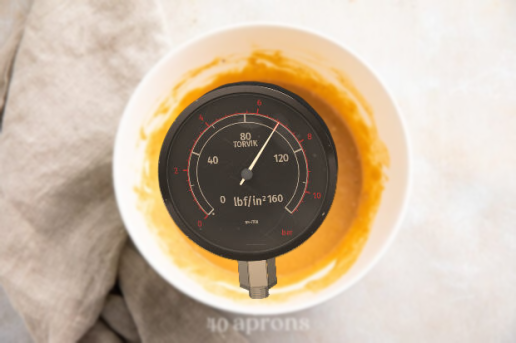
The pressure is value=100 unit=psi
